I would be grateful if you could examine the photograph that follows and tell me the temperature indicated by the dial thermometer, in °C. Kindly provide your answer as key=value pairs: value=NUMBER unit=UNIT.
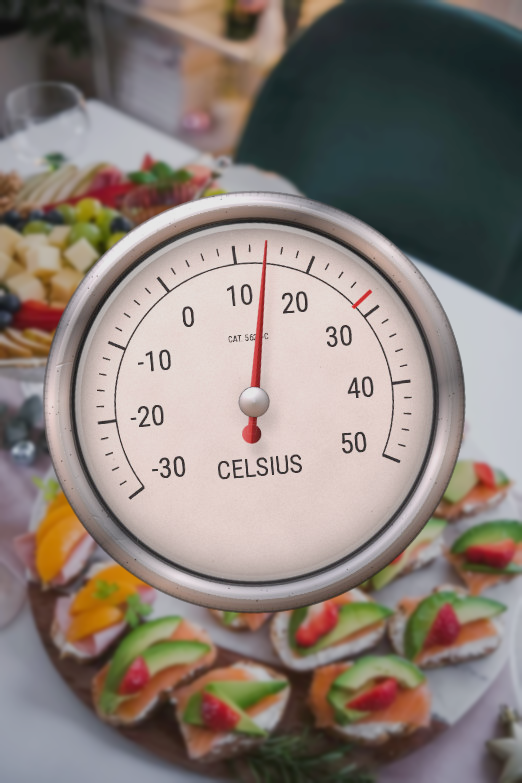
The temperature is value=14 unit=°C
